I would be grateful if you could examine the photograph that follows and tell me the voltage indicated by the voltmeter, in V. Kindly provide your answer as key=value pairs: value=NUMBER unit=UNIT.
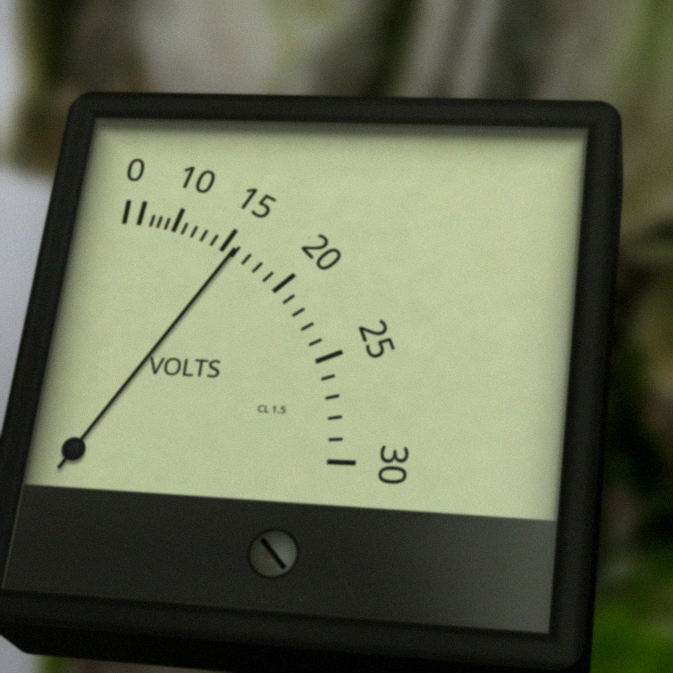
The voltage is value=16 unit=V
